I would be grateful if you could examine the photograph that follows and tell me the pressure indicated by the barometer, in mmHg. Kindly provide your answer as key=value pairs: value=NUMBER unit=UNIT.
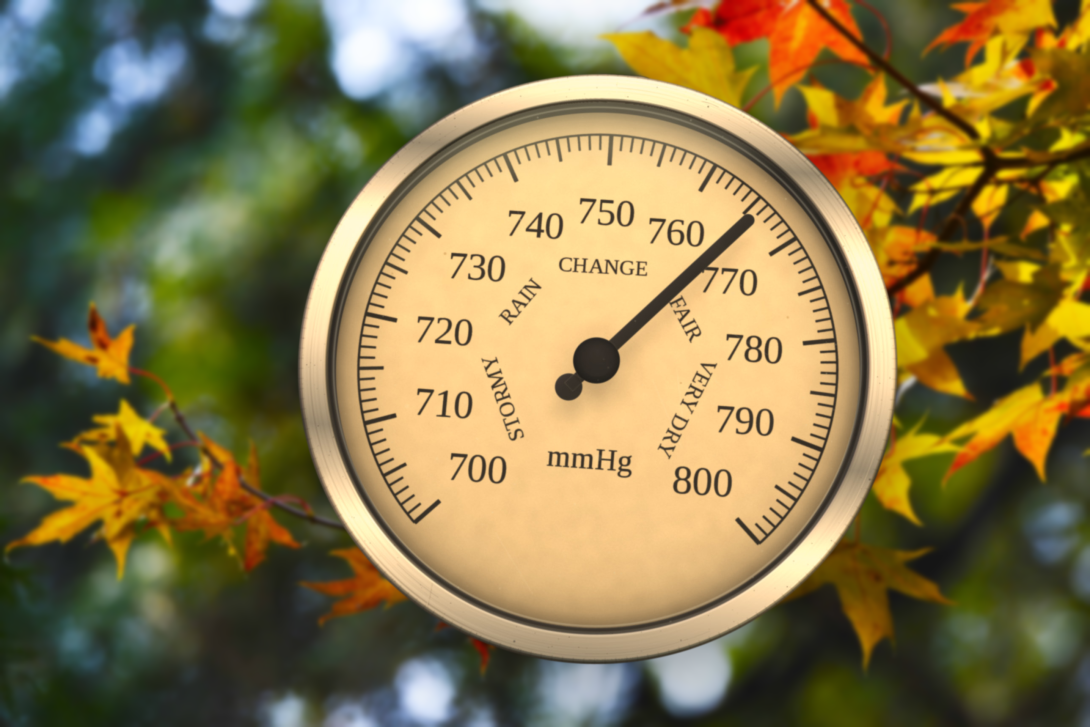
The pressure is value=766 unit=mmHg
